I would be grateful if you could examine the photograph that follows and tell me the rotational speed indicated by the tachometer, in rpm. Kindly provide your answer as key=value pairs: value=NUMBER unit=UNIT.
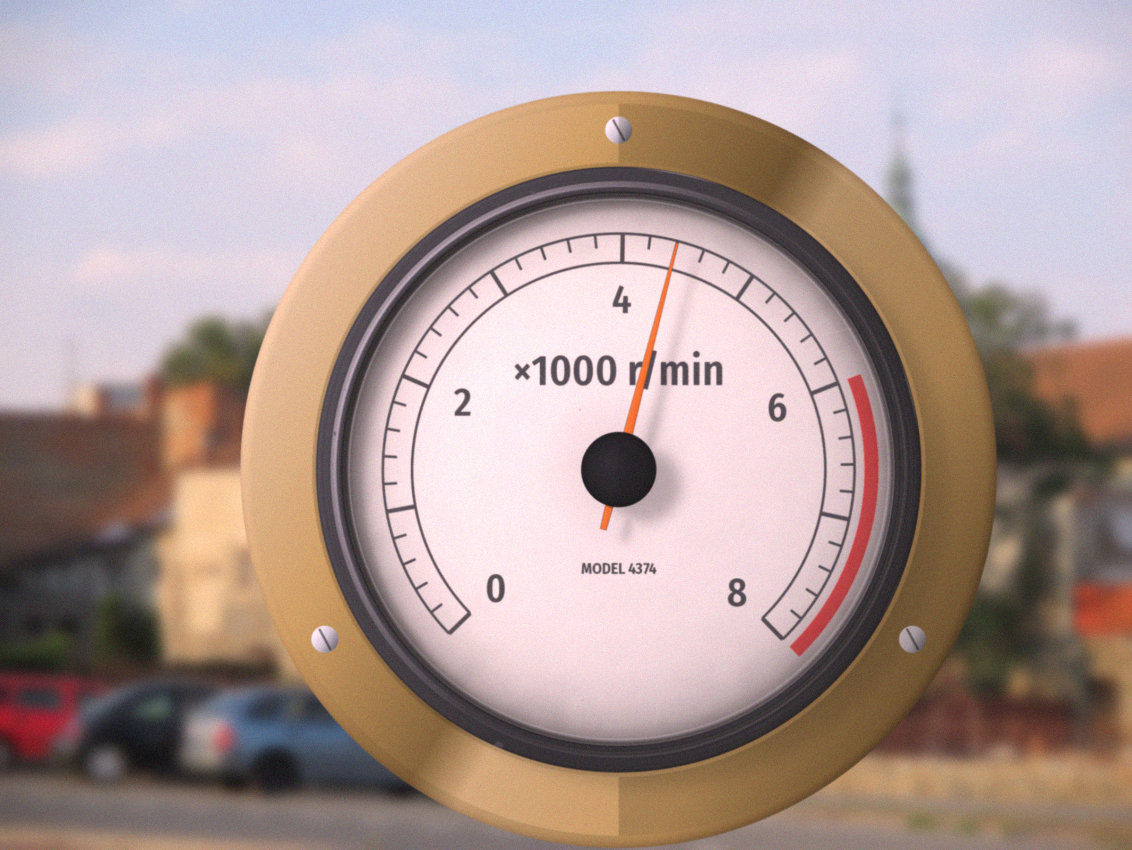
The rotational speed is value=4400 unit=rpm
